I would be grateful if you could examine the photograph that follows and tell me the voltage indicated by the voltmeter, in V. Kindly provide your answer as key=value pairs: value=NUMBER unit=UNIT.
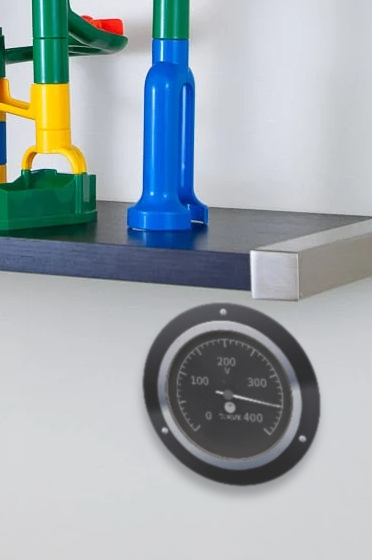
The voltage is value=350 unit=V
